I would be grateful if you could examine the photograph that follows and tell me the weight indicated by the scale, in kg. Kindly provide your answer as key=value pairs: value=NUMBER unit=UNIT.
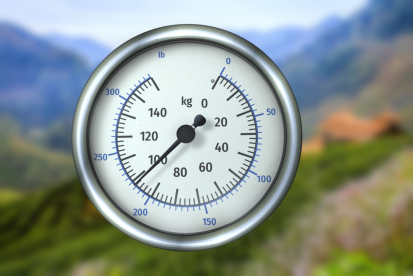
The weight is value=98 unit=kg
